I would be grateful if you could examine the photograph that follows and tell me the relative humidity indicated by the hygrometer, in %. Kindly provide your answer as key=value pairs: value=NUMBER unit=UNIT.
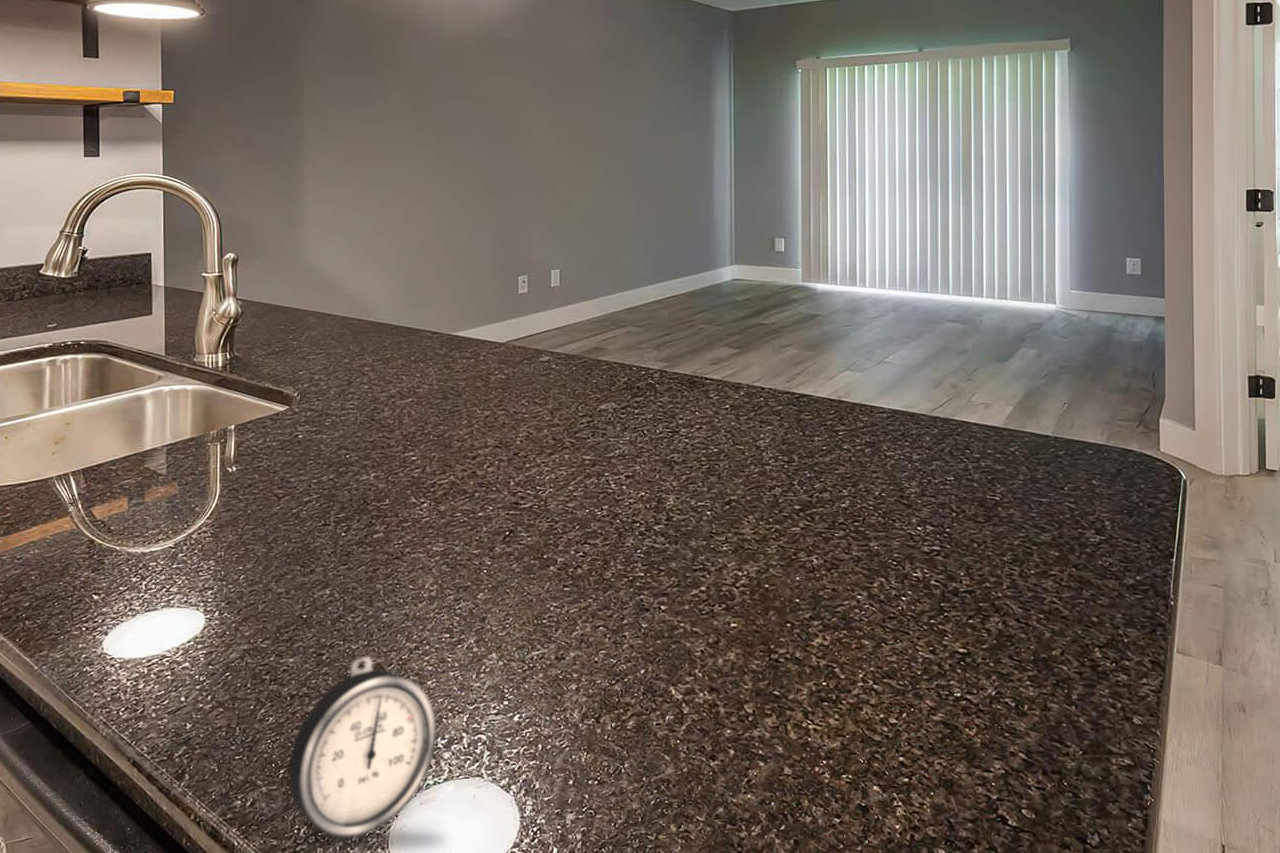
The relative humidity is value=55 unit=%
